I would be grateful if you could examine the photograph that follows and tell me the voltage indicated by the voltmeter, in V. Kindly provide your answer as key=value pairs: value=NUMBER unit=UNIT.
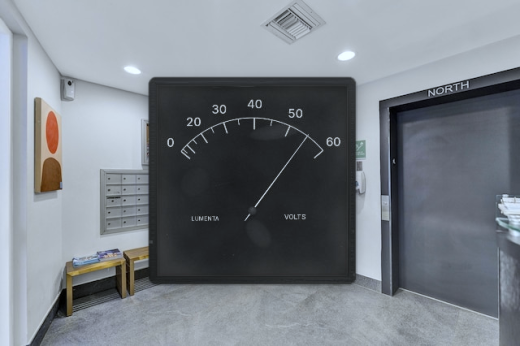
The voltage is value=55 unit=V
